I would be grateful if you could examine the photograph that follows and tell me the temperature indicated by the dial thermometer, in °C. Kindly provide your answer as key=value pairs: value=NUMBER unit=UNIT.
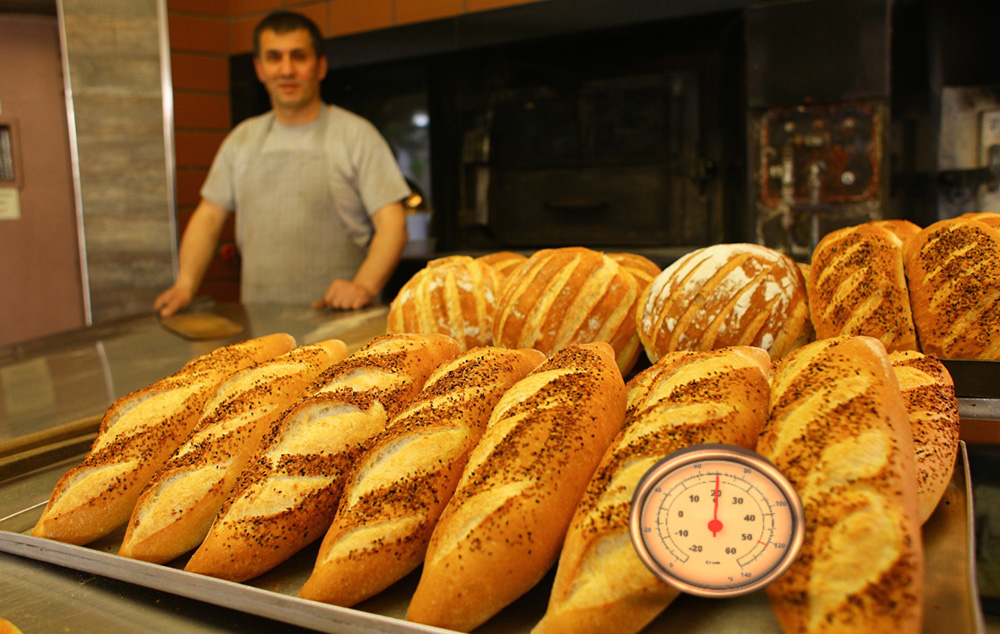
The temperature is value=20 unit=°C
